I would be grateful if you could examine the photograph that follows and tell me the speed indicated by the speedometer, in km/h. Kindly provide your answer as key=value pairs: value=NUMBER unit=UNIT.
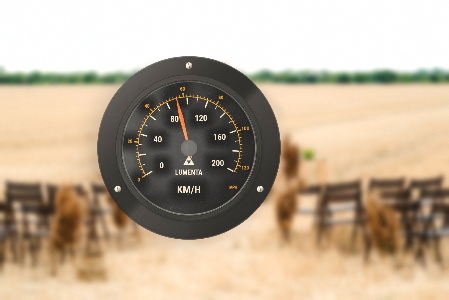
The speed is value=90 unit=km/h
